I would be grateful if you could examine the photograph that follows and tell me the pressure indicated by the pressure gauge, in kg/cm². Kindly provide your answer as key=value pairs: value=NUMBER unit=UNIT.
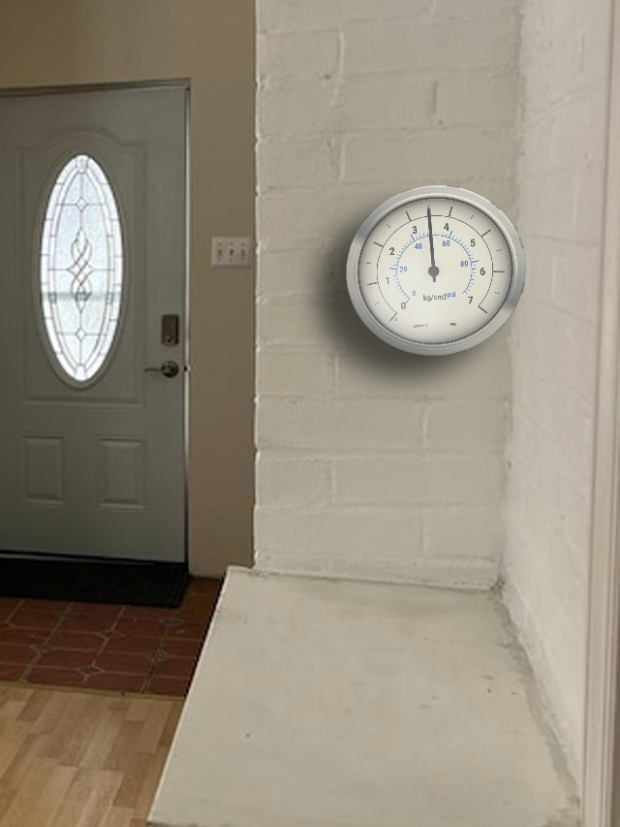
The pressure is value=3.5 unit=kg/cm²
